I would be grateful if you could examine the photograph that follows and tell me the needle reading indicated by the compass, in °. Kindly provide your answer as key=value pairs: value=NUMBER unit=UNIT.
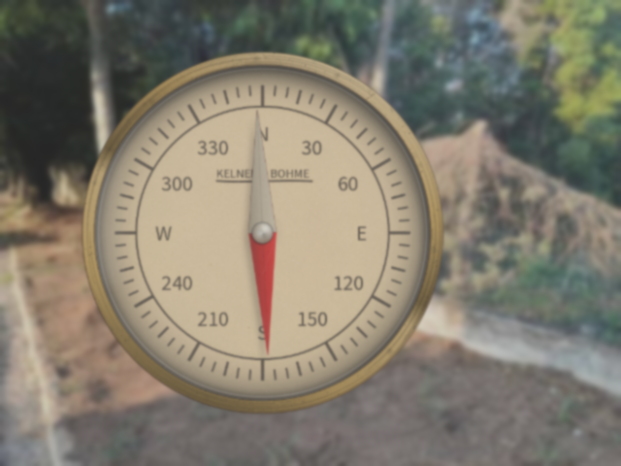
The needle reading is value=177.5 unit=°
